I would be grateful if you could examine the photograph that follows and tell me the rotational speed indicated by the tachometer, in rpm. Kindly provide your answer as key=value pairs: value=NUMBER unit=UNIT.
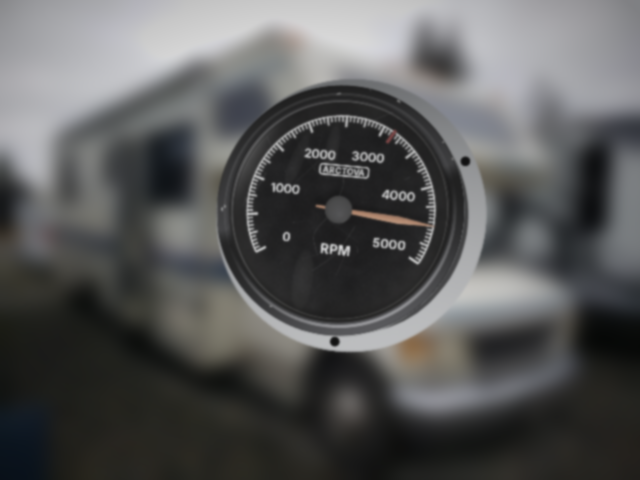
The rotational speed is value=4500 unit=rpm
